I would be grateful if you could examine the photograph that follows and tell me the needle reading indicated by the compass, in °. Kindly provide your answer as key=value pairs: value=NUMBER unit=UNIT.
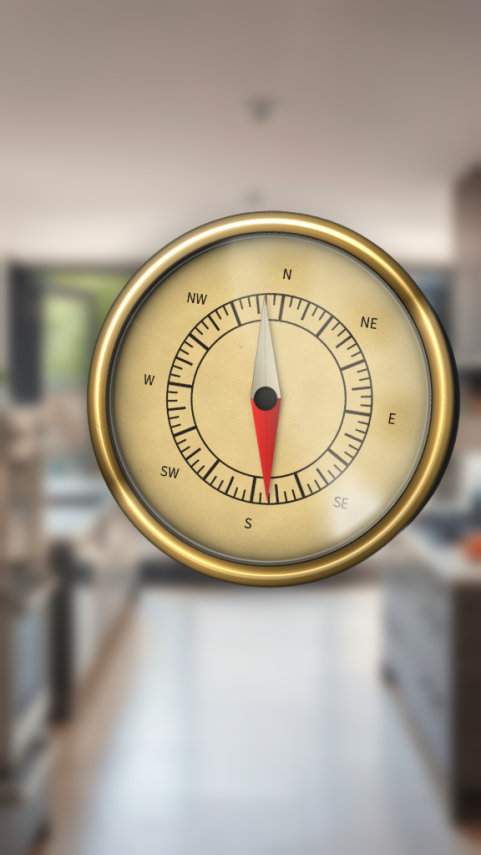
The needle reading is value=170 unit=°
